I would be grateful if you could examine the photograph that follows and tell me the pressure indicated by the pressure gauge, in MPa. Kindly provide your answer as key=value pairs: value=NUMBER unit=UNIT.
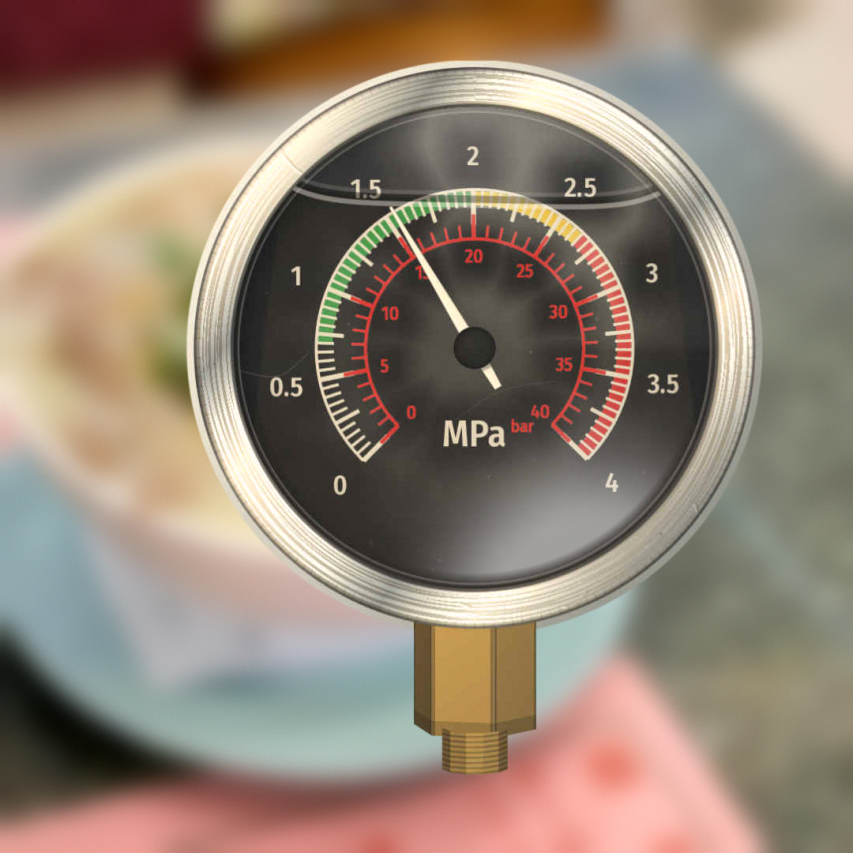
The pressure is value=1.55 unit=MPa
